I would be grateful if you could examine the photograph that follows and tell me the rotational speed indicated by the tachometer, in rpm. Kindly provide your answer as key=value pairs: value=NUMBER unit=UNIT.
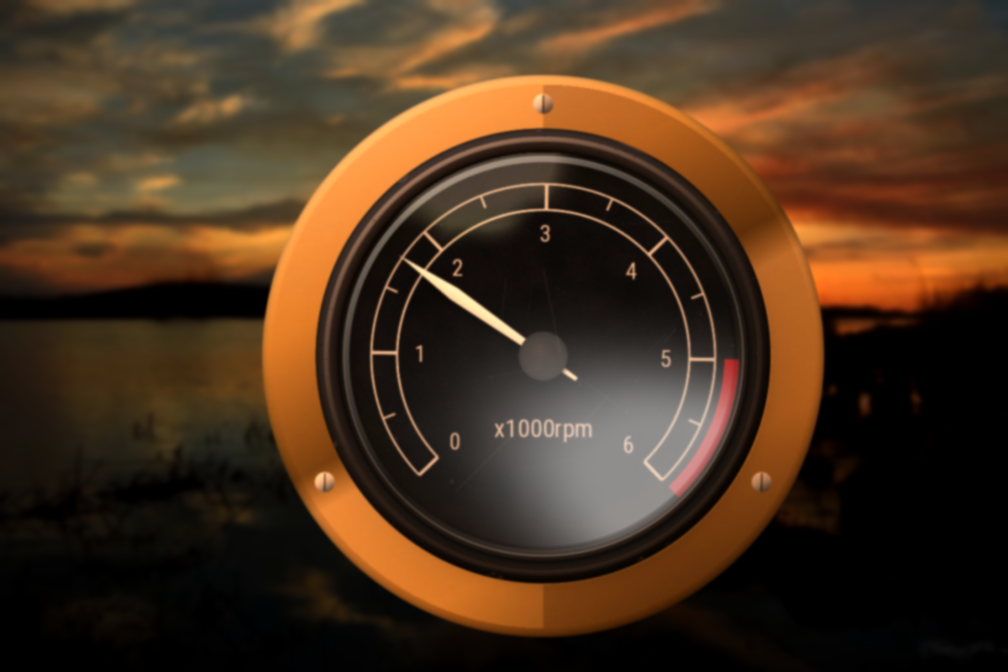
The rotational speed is value=1750 unit=rpm
